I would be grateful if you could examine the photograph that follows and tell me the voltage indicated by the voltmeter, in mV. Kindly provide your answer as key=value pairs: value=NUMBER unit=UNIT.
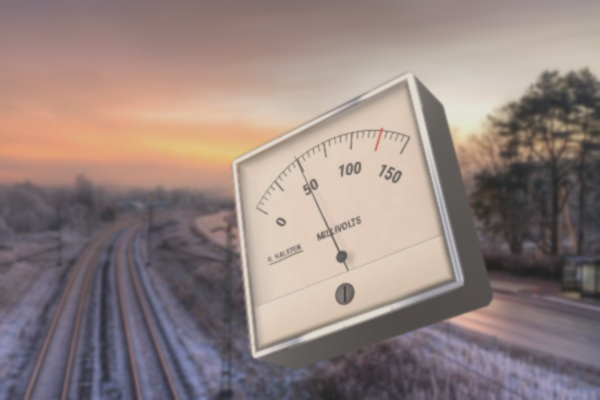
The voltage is value=50 unit=mV
